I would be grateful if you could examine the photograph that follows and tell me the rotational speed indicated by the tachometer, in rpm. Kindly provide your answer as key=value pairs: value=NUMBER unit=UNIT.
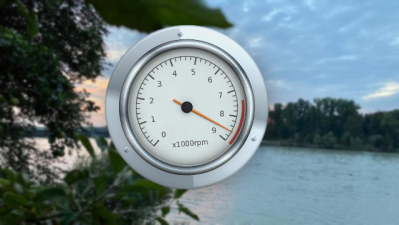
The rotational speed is value=8600 unit=rpm
